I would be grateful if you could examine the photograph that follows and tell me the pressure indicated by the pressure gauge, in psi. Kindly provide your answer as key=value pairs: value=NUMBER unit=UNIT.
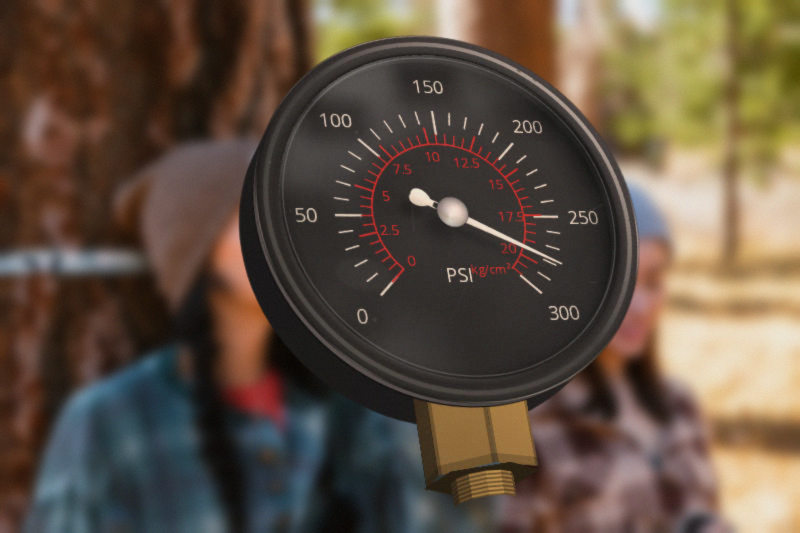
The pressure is value=280 unit=psi
